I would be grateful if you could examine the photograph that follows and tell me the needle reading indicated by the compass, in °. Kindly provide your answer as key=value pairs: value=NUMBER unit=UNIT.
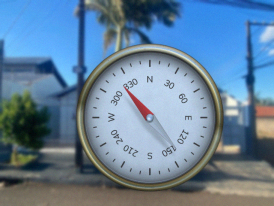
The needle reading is value=320 unit=°
